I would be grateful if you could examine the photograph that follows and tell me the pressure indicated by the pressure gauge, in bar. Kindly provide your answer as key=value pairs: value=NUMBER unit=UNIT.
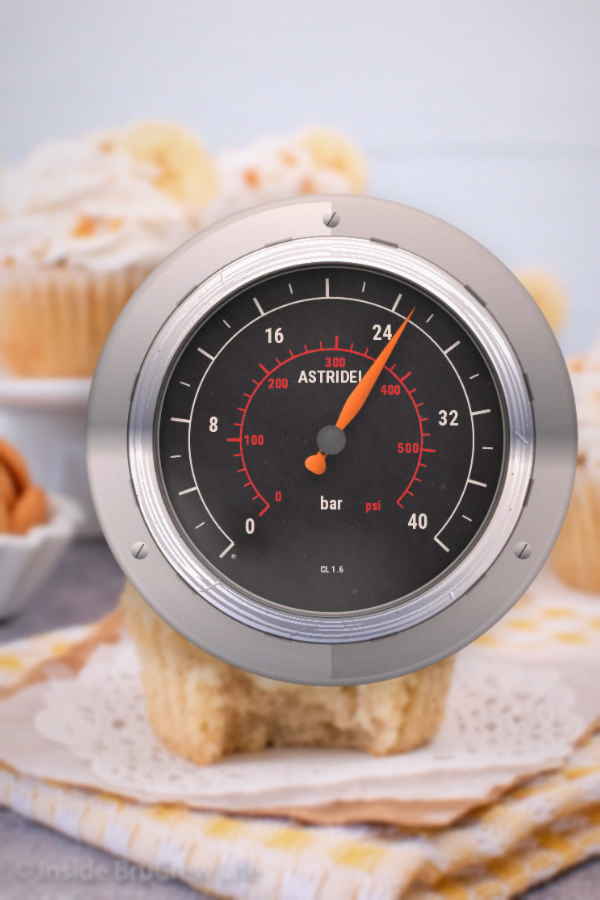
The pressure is value=25 unit=bar
